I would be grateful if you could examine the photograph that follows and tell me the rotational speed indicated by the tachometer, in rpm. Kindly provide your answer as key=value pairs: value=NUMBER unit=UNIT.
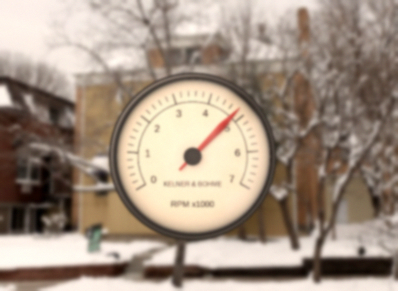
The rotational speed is value=4800 unit=rpm
